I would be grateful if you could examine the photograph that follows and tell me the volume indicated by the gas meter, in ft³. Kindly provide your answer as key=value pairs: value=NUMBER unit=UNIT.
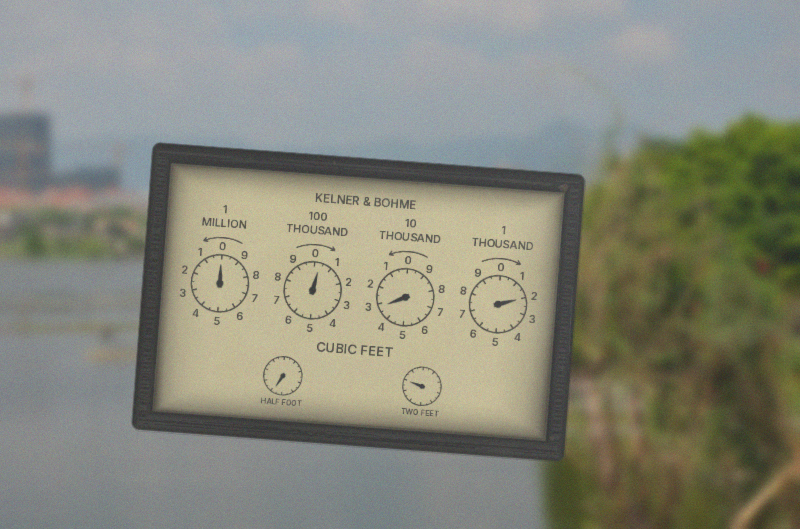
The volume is value=3200 unit=ft³
